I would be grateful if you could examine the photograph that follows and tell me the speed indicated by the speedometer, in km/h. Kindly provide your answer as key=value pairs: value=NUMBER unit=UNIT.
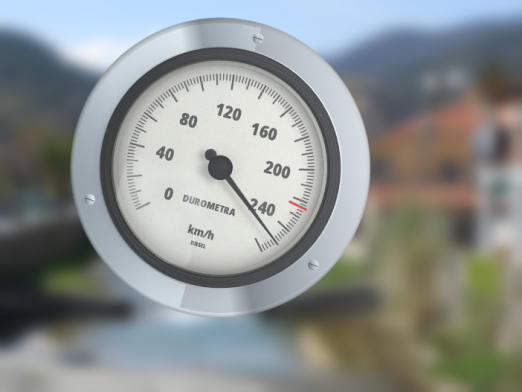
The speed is value=250 unit=km/h
